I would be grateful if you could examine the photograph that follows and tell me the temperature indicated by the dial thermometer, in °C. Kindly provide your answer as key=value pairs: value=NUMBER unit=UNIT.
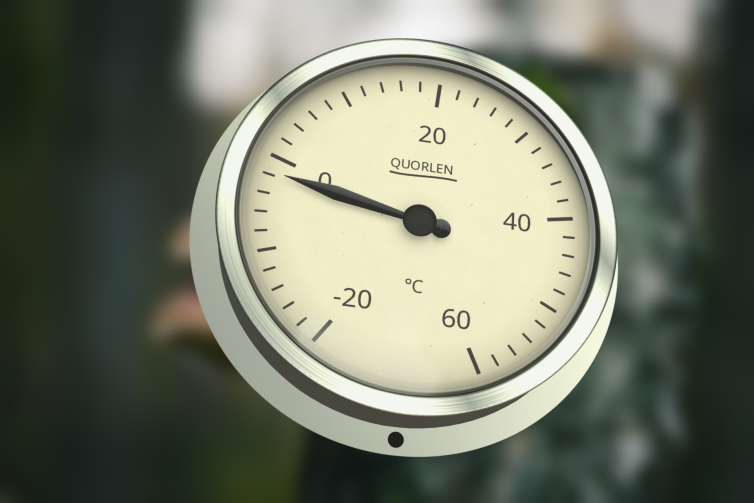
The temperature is value=-2 unit=°C
